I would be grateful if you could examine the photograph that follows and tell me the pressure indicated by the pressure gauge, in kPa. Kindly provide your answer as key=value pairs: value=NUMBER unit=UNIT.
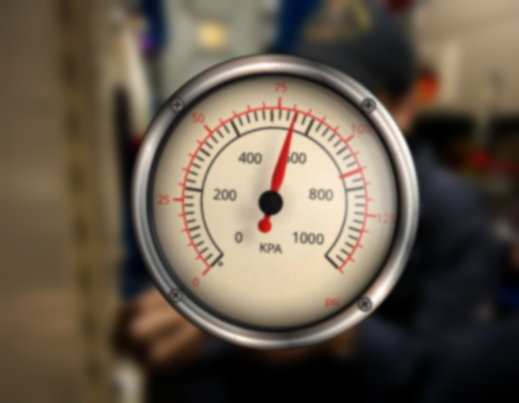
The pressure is value=560 unit=kPa
